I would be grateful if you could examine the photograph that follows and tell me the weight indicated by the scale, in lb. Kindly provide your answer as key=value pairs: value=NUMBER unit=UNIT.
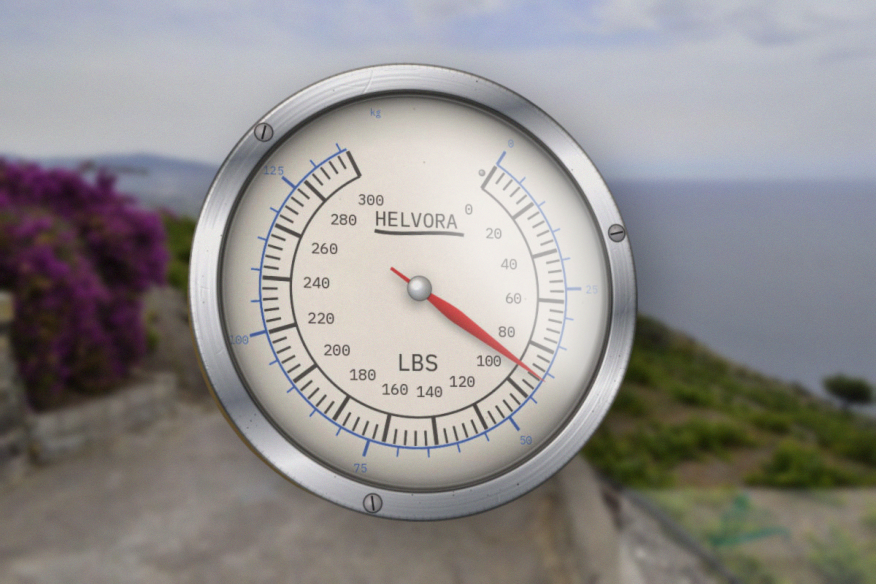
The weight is value=92 unit=lb
